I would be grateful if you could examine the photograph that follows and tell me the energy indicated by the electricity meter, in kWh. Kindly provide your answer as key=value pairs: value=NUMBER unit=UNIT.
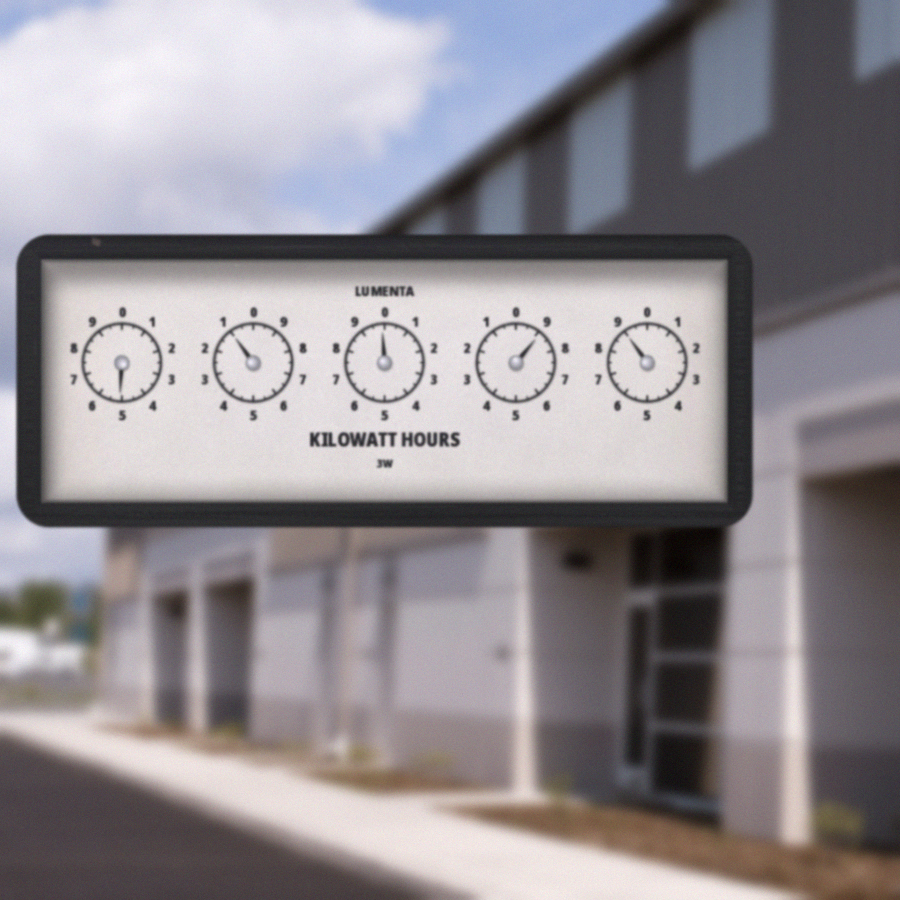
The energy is value=50989 unit=kWh
